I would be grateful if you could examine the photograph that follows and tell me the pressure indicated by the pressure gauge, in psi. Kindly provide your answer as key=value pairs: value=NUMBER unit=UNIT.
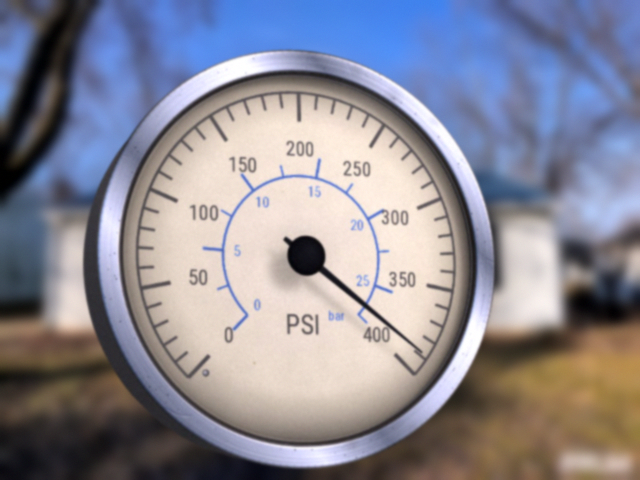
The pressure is value=390 unit=psi
